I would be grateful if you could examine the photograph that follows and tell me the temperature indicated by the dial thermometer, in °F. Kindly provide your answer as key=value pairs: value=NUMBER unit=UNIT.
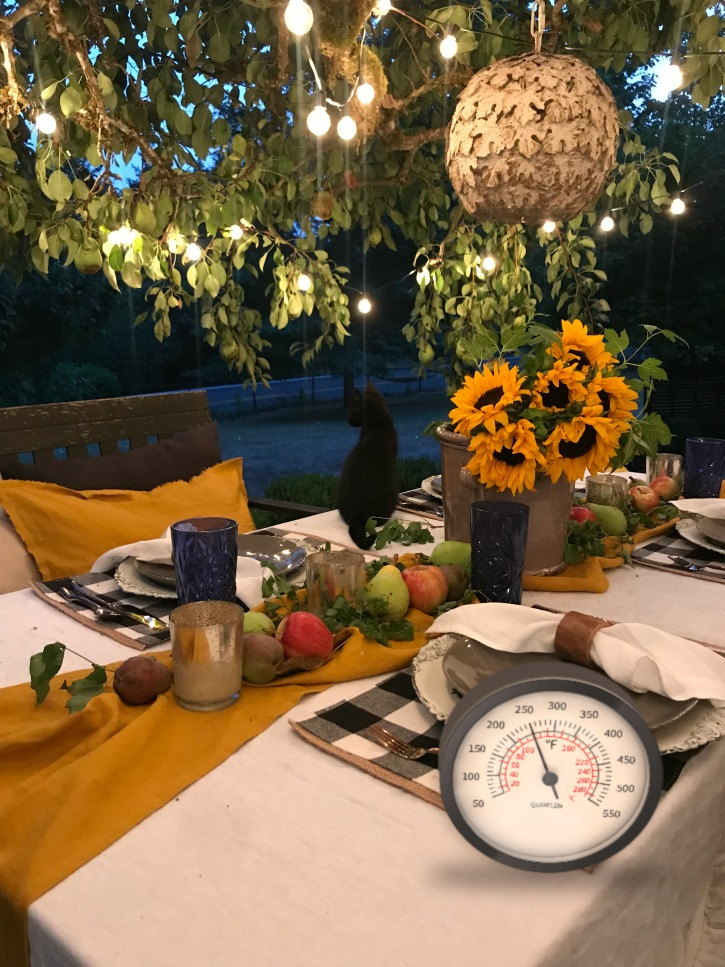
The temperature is value=250 unit=°F
